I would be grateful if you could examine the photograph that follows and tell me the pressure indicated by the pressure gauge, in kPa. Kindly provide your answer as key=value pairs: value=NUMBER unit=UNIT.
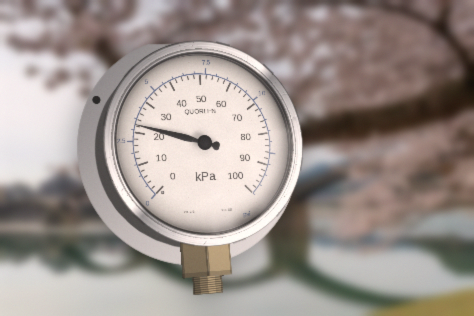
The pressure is value=22 unit=kPa
